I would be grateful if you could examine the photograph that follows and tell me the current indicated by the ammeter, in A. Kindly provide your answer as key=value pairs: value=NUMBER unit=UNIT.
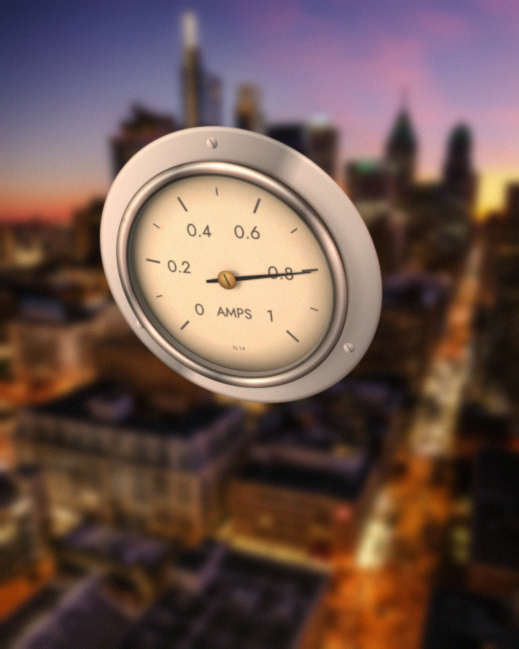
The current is value=0.8 unit=A
